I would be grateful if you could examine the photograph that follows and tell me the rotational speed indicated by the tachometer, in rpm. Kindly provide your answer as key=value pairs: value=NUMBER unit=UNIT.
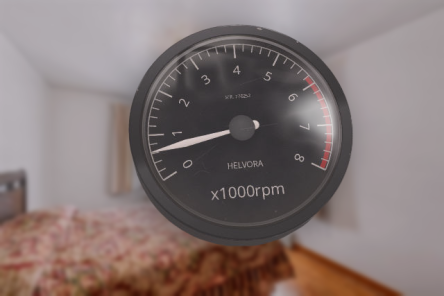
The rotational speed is value=600 unit=rpm
